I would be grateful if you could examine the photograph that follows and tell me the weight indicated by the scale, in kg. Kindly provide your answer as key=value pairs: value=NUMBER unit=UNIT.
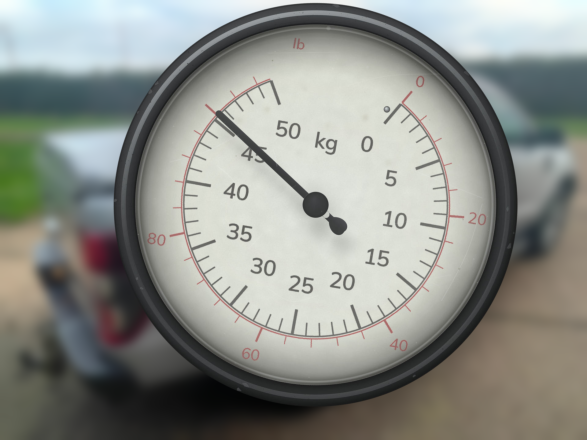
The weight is value=45.5 unit=kg
